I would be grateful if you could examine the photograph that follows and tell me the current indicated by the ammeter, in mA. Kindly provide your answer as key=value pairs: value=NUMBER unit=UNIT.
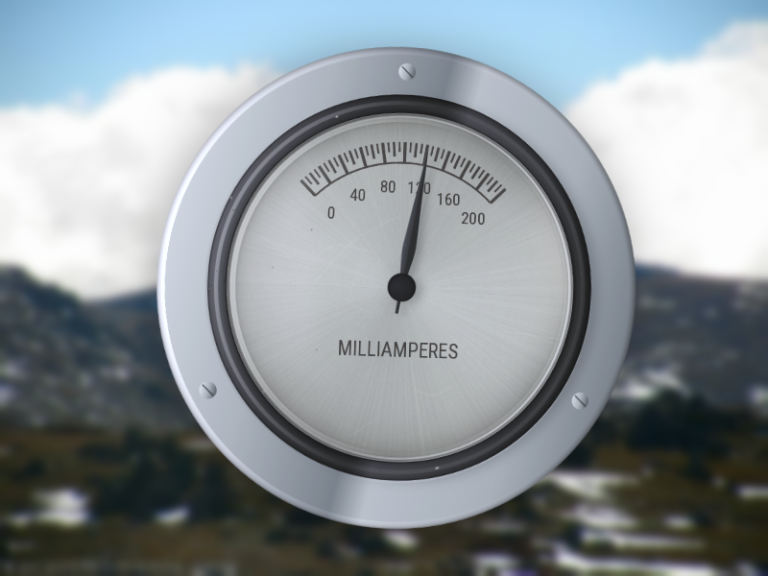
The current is value=120 unit=mA
